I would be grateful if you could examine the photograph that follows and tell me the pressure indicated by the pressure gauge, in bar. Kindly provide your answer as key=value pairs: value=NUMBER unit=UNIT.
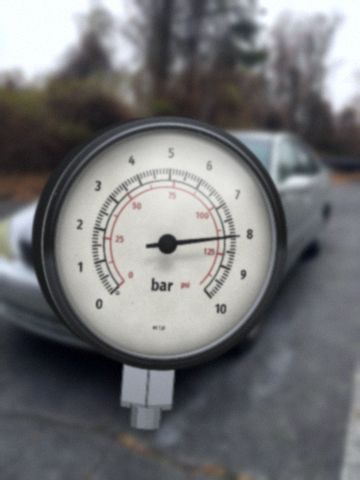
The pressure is value=8 unit=bar
